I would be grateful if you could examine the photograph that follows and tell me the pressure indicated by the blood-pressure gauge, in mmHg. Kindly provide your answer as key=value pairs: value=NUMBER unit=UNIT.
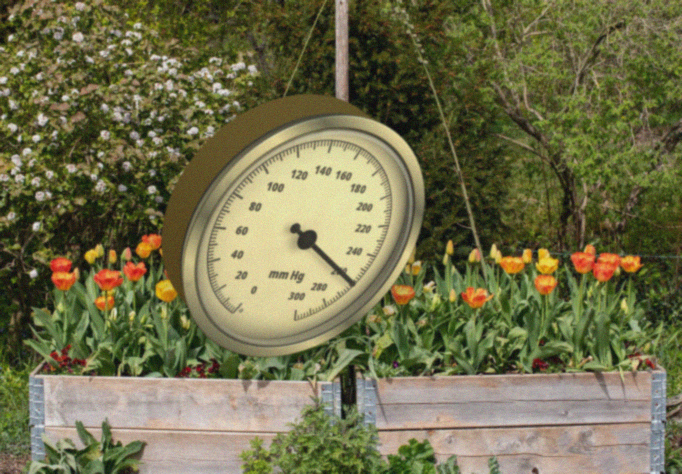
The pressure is value=260 unit=mmHg
